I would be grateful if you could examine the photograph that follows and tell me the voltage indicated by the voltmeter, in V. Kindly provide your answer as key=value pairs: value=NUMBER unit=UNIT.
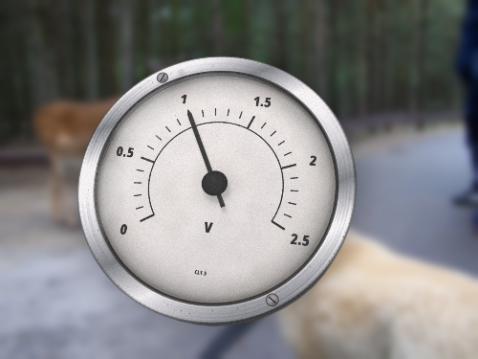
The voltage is value=1 unit=V
